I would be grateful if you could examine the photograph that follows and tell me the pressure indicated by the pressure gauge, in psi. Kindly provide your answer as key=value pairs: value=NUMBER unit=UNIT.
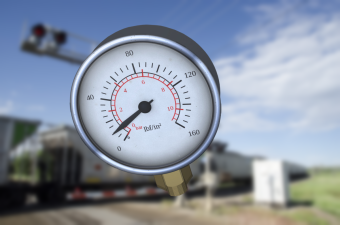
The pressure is value=10 unit=psi
